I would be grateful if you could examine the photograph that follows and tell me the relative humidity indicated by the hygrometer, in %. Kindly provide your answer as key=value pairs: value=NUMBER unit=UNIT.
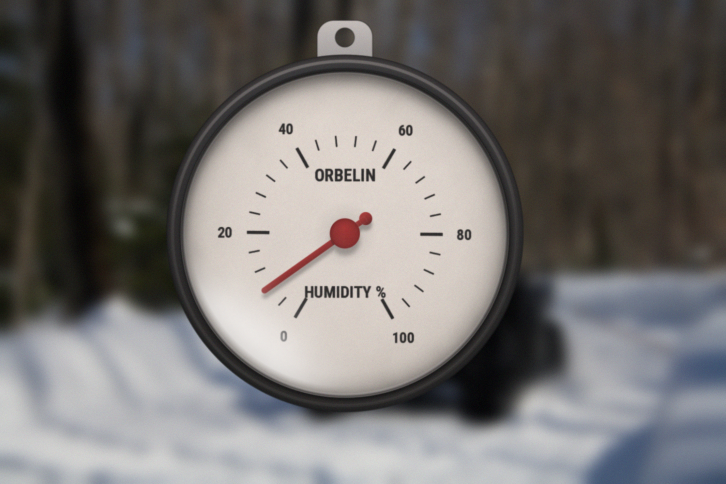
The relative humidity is value=8 unit=%
